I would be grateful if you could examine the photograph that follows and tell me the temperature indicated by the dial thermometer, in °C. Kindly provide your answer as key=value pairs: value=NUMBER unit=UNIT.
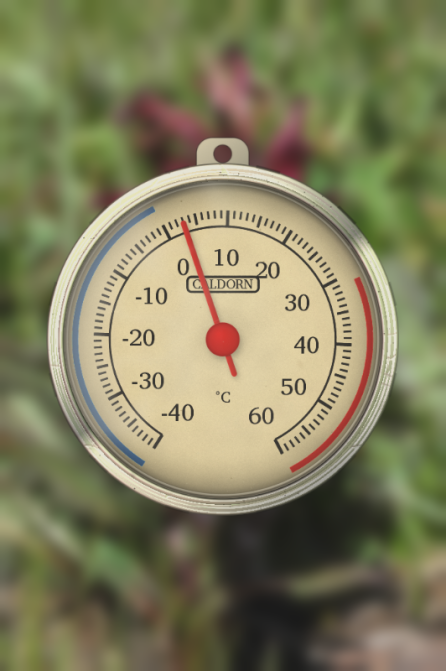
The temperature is value=3 unit=°C
